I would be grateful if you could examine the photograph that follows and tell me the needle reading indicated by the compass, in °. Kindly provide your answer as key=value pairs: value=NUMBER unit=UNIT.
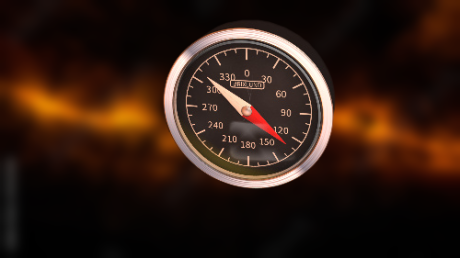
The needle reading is value=130 unit=°
